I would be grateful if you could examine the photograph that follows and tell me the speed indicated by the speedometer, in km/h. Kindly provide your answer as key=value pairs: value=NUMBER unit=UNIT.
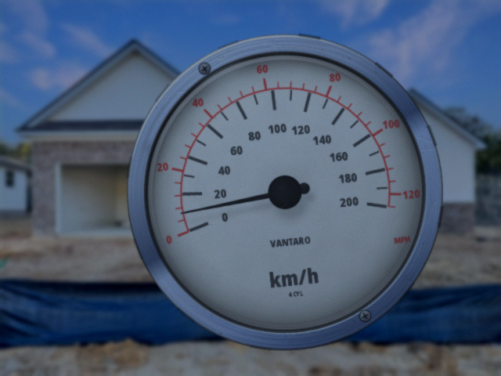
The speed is value=10 unit=km/h
